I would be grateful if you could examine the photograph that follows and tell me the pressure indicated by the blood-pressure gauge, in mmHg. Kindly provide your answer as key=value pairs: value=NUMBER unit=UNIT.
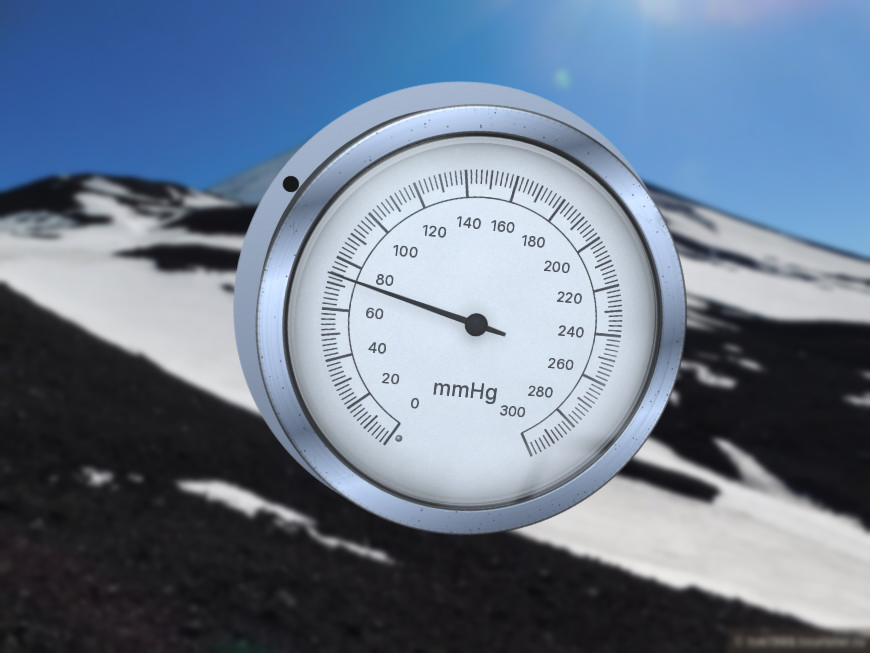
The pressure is value=74 unit=mmHg
